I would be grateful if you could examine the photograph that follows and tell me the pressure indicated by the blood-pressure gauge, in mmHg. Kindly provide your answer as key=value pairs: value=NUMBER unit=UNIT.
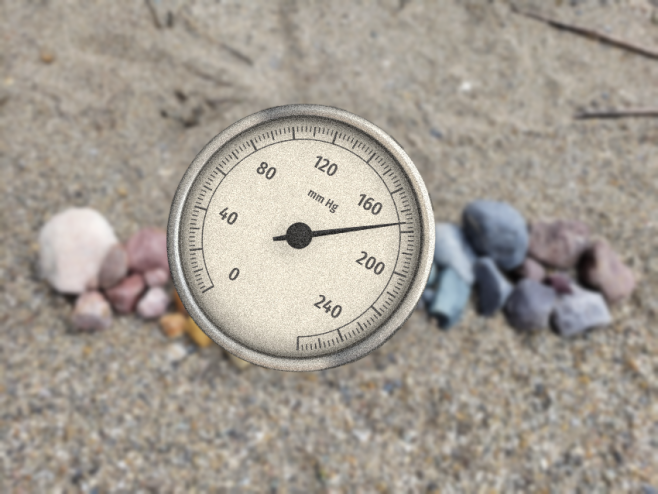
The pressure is value=176 unit=mmHg
